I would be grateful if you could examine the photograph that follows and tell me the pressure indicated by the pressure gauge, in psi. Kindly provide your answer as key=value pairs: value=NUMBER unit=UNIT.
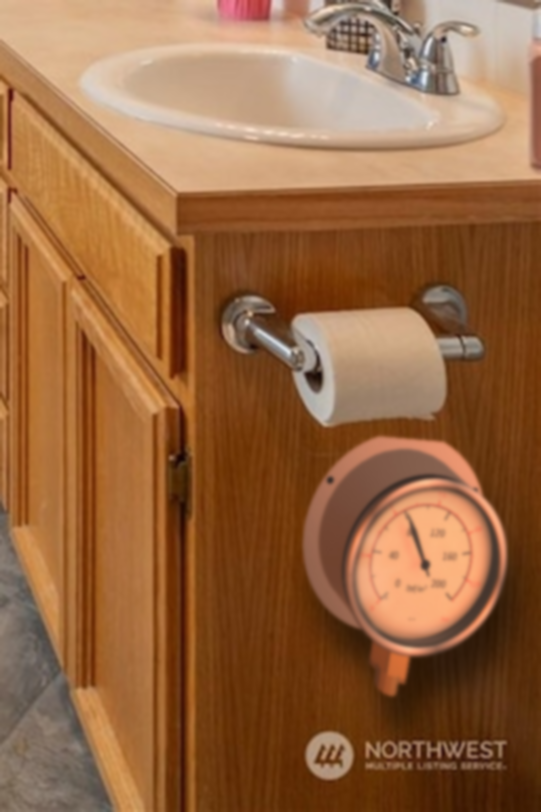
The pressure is value=80 unit=psi
